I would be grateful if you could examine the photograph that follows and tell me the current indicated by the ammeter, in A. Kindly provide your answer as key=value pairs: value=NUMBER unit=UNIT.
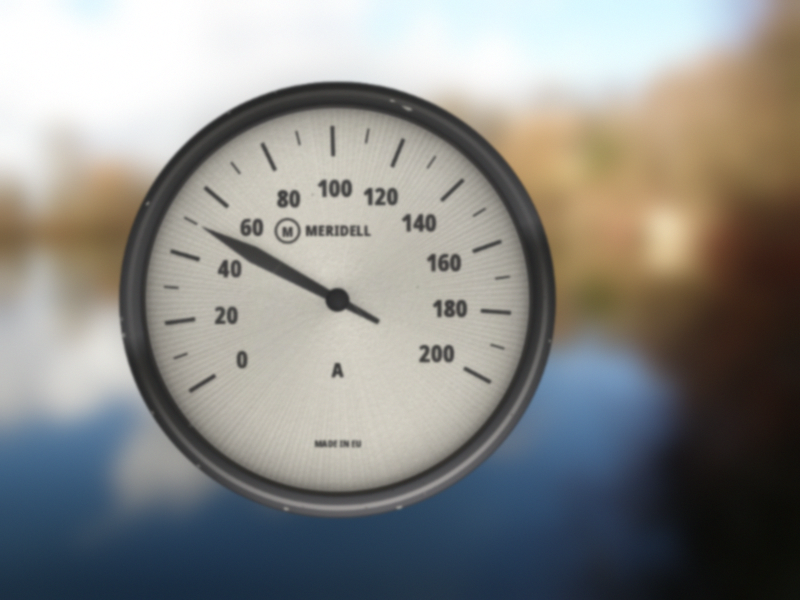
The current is value=50 unit=A
